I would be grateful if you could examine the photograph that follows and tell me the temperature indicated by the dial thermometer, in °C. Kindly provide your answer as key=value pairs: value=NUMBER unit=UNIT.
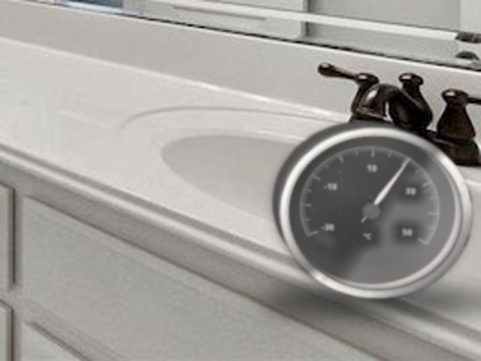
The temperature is value=20 unit=°C
